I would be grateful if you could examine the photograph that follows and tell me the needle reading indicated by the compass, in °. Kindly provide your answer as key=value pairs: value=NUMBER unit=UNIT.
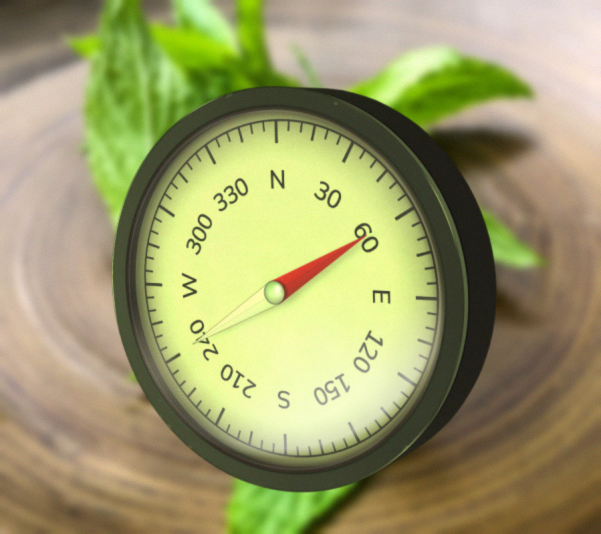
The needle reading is value=60 unit=°
